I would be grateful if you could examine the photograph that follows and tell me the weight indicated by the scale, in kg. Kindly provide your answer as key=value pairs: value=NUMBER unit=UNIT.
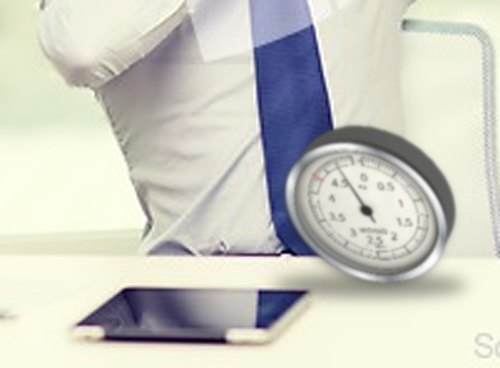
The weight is value=4.75 unit=kg
